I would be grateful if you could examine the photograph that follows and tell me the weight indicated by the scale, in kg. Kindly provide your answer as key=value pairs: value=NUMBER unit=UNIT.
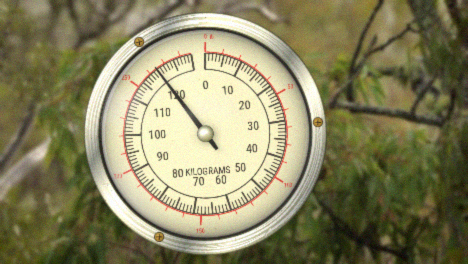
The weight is value=120 unit=kg
